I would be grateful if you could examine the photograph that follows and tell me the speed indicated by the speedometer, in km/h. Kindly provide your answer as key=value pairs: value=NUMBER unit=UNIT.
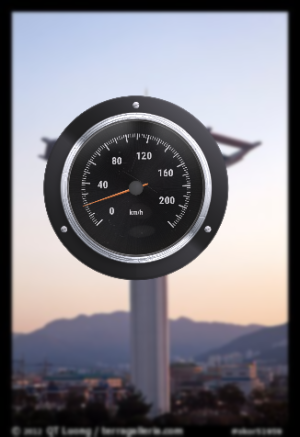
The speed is value=20 unit=km/h
